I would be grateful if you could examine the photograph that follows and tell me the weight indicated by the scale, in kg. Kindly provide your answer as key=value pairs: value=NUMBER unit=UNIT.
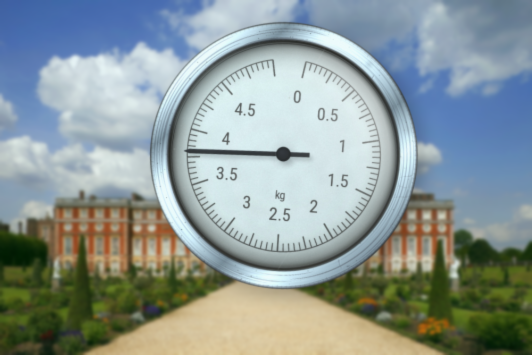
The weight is value=3.8 unit=kg
